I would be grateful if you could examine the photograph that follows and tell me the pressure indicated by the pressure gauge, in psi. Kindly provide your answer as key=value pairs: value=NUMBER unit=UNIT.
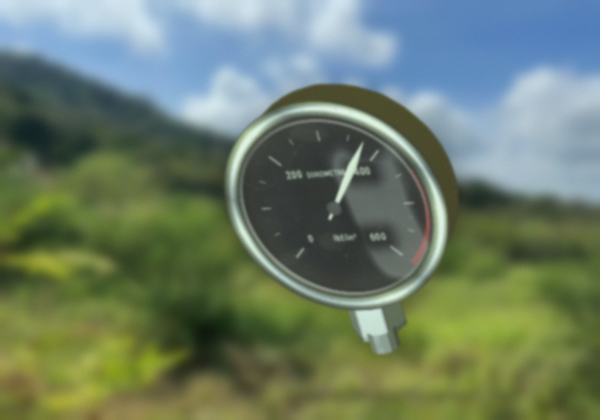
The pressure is value=375 unit=psi
